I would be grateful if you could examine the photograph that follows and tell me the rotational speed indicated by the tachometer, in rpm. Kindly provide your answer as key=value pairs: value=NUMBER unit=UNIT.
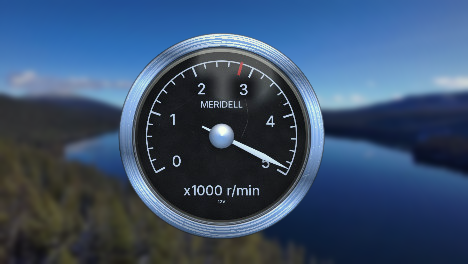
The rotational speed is value=4900 unit=rpm
